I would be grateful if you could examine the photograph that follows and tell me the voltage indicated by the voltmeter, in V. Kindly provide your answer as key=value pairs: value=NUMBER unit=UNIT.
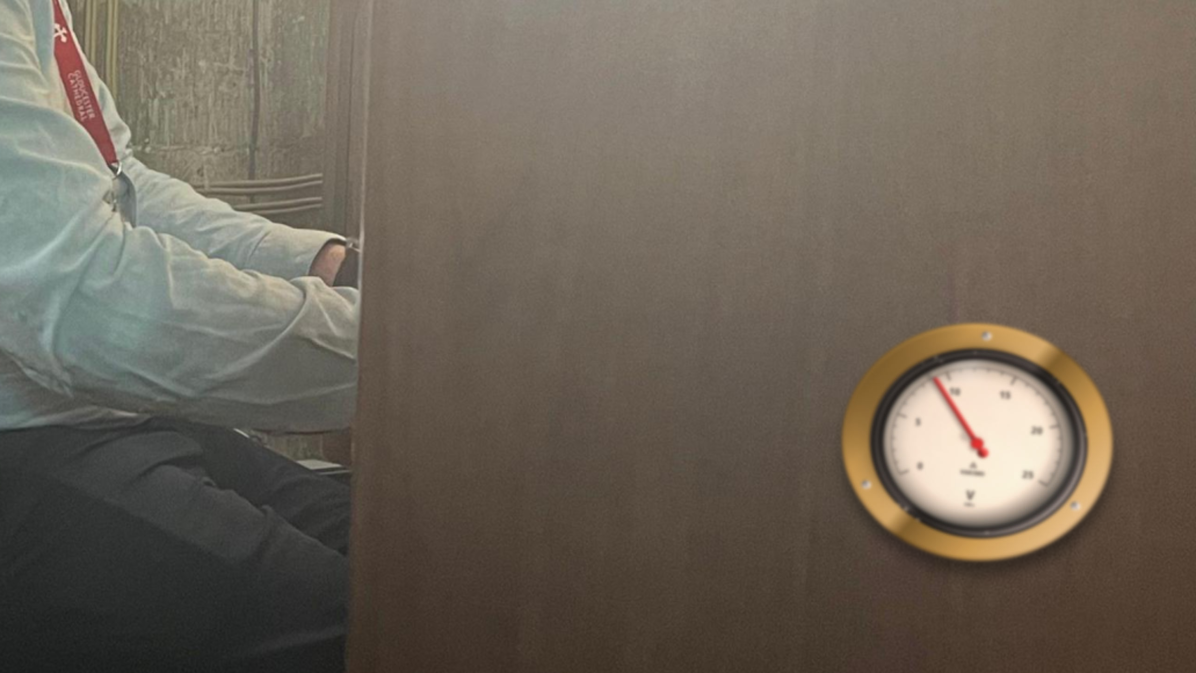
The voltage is value=9 unit=V
